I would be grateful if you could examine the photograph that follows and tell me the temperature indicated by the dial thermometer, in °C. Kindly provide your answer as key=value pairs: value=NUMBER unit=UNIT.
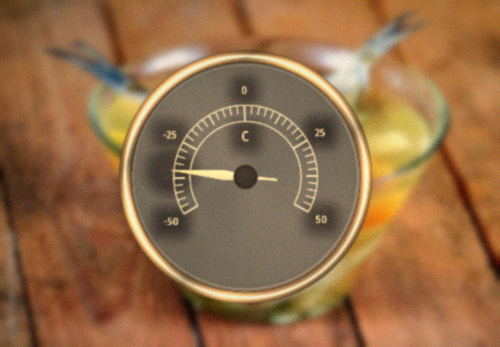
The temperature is value=-35 unit=°C
